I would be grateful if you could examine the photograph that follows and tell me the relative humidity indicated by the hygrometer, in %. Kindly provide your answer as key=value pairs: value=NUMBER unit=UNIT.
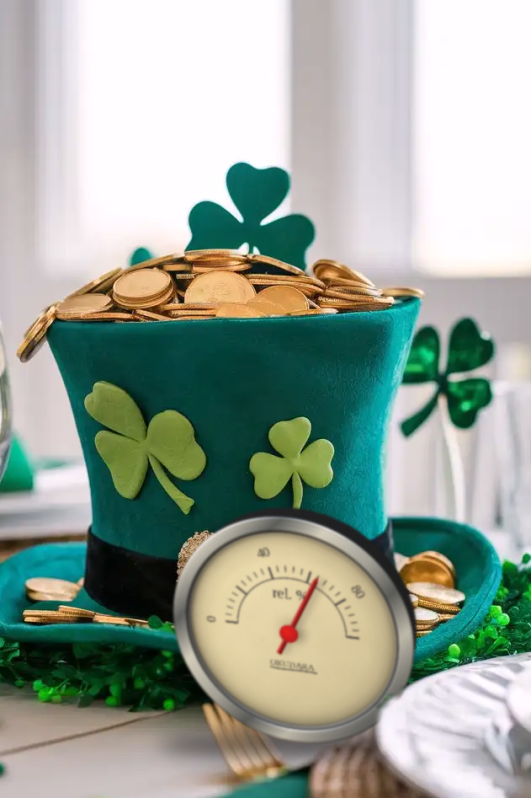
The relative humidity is value=64 unit=%
